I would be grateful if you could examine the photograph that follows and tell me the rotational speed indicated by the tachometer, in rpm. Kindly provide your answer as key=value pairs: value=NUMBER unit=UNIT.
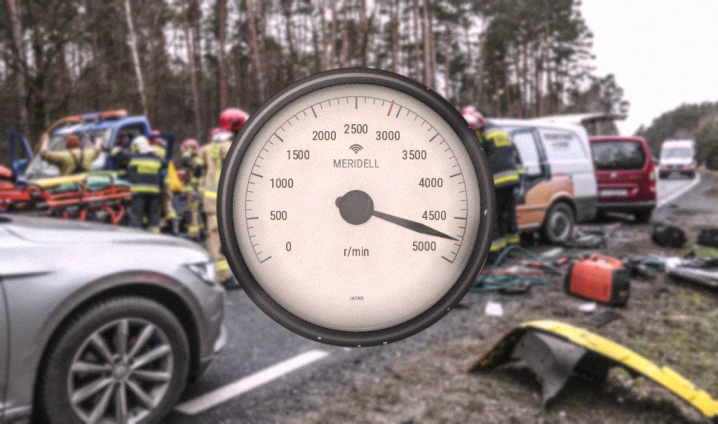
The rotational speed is value=4750 unit=rpm
